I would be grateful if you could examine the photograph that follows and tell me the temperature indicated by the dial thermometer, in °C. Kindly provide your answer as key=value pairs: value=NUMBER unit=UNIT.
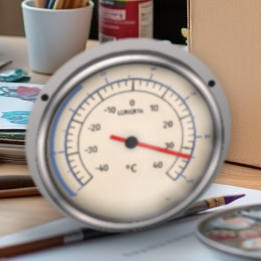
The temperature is value=32 unit=°C
